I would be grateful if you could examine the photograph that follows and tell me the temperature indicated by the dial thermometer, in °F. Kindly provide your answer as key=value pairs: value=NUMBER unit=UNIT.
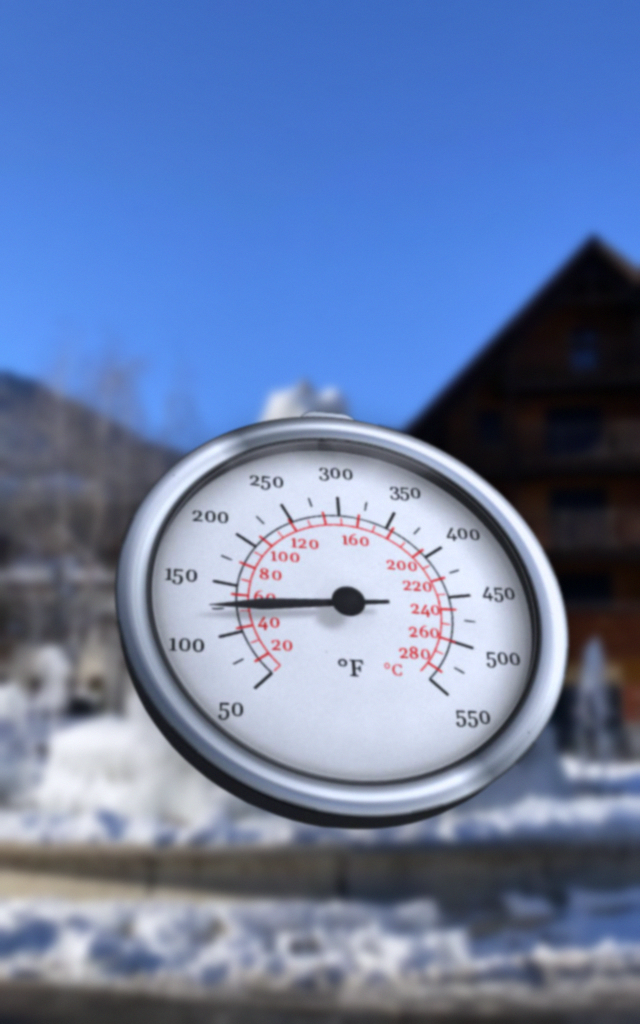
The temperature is value=125 unit=°F
